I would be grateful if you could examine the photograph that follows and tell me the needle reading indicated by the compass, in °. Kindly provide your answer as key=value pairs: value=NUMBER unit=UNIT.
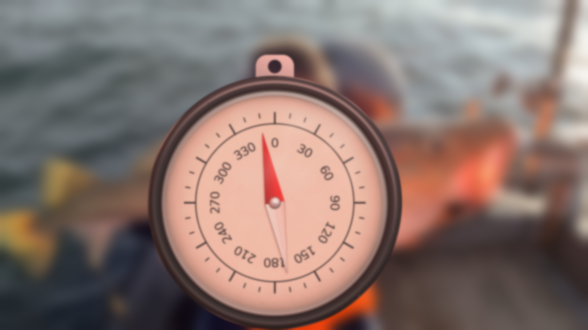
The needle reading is value=350 unit=°
